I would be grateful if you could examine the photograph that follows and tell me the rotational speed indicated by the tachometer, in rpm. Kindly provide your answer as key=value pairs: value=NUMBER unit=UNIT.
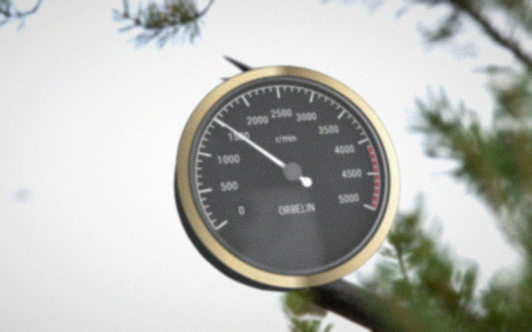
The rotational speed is value=1500 unit=rpm
